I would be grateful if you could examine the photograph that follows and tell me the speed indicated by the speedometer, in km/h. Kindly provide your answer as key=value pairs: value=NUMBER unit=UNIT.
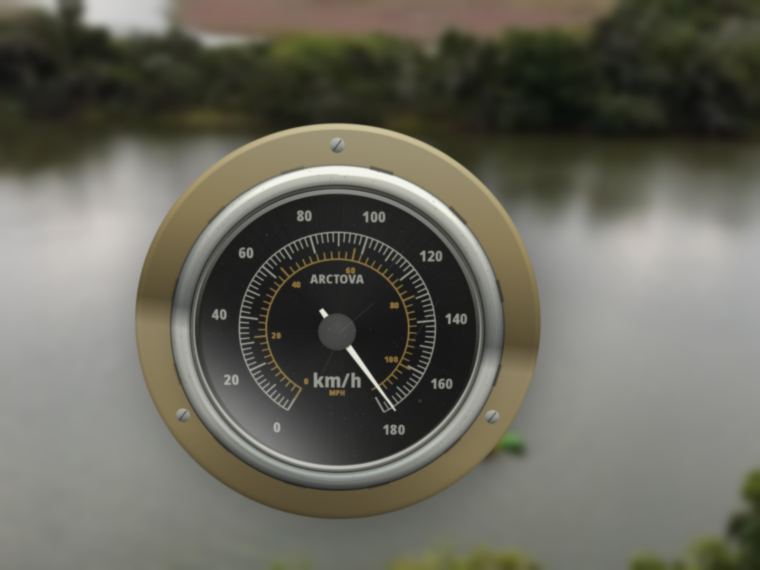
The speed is value=176 unit=km/h
